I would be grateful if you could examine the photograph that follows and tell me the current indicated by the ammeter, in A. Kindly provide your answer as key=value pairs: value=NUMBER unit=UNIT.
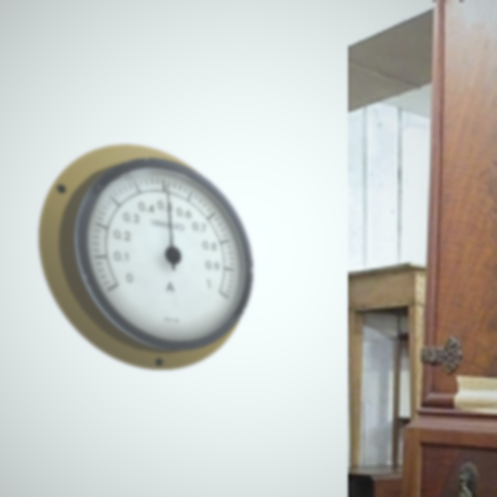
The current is value=0.5 unit=A
